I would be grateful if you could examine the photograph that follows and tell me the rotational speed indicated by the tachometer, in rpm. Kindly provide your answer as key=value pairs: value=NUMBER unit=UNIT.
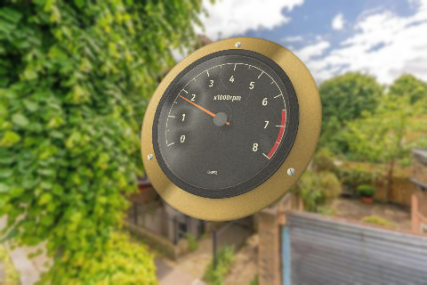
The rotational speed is value=1750 unit=rpm
